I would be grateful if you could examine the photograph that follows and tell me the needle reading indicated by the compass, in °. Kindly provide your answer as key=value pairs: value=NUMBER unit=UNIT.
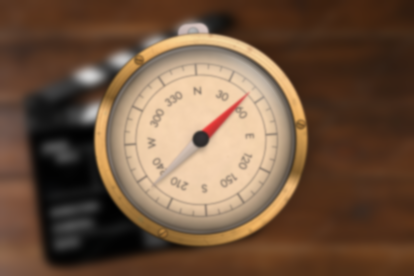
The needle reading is value=50 unit=°
